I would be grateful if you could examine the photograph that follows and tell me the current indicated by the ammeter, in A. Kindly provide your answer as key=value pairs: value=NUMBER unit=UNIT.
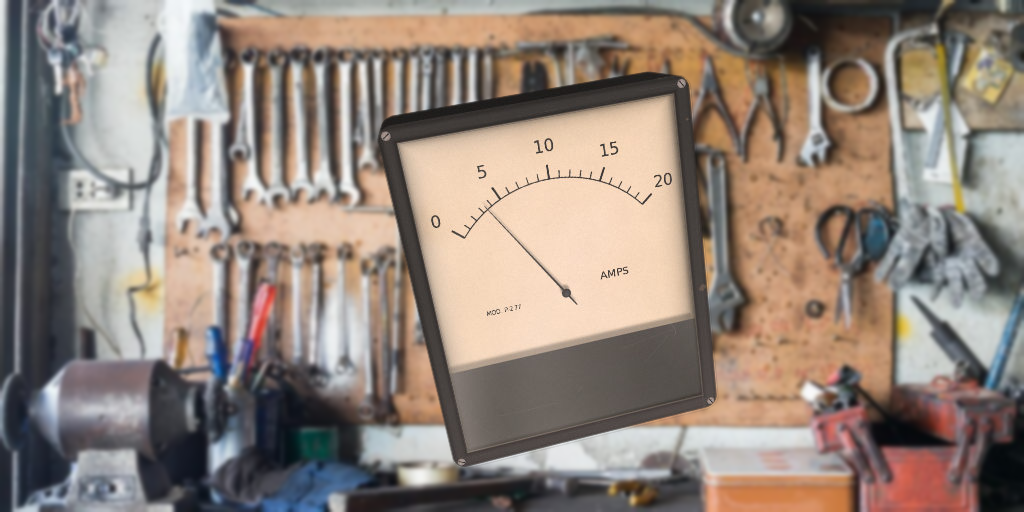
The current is value=3.5 unit=A
